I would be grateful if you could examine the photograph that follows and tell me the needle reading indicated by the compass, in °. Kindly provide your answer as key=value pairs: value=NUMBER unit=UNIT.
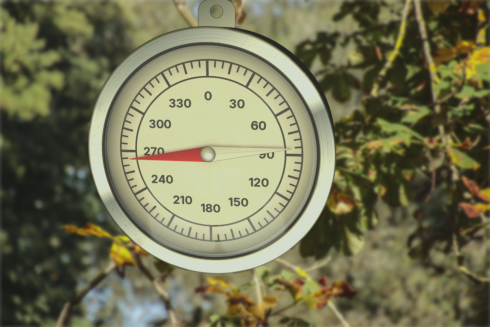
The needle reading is value=265 unit=°
